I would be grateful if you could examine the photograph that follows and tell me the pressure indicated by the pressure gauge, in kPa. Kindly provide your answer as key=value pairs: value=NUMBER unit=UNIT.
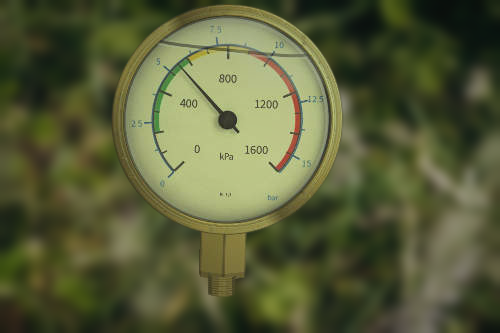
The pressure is value=550 unit=kPa
